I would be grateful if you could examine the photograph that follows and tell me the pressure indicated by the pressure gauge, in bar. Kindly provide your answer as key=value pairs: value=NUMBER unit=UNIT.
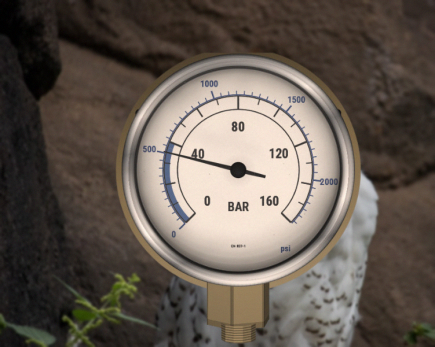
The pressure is value=35 unit=bar
